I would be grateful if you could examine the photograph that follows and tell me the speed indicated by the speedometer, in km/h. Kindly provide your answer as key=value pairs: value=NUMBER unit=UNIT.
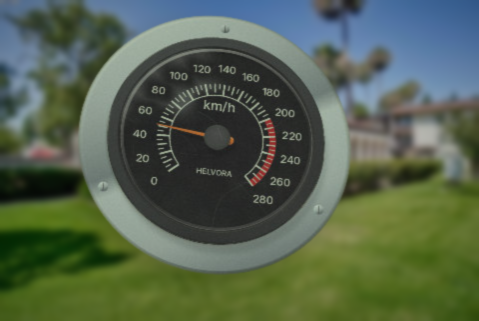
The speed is value=50 unit=km/h
